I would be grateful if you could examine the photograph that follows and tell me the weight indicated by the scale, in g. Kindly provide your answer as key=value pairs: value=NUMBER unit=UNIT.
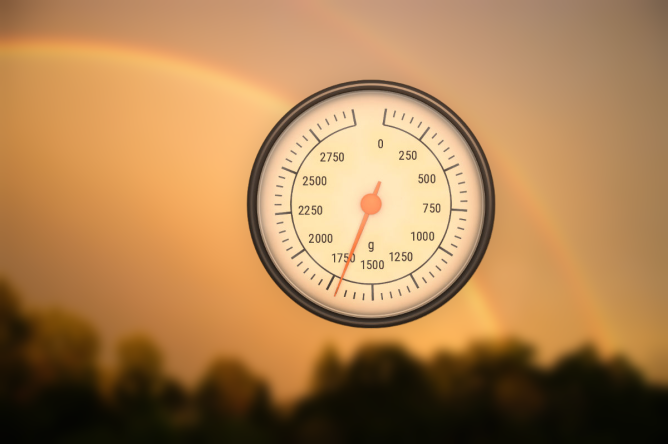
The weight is value=1700 unit=g
